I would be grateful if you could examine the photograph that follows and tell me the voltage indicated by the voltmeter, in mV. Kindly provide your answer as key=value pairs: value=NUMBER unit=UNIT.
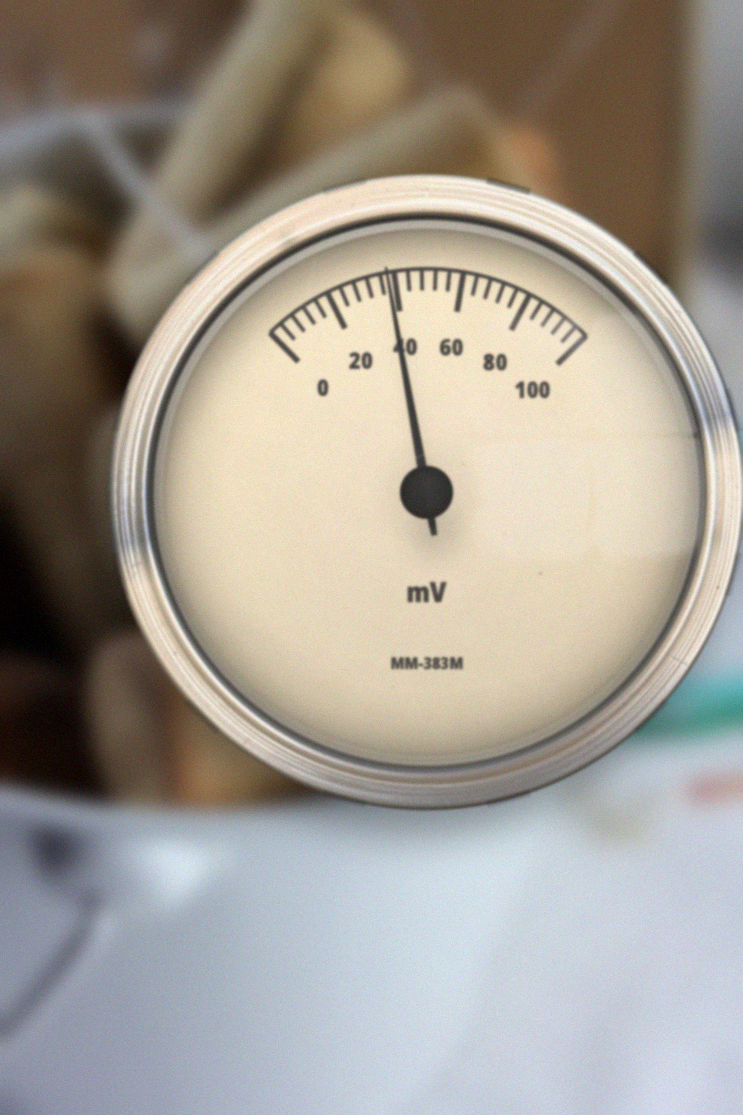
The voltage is value=38 unit=mV
